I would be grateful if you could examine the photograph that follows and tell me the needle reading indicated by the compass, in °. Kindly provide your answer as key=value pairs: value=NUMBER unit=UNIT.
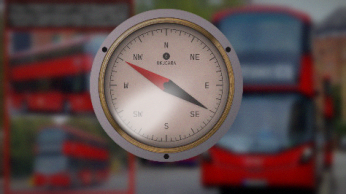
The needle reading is value=300 unit=°
